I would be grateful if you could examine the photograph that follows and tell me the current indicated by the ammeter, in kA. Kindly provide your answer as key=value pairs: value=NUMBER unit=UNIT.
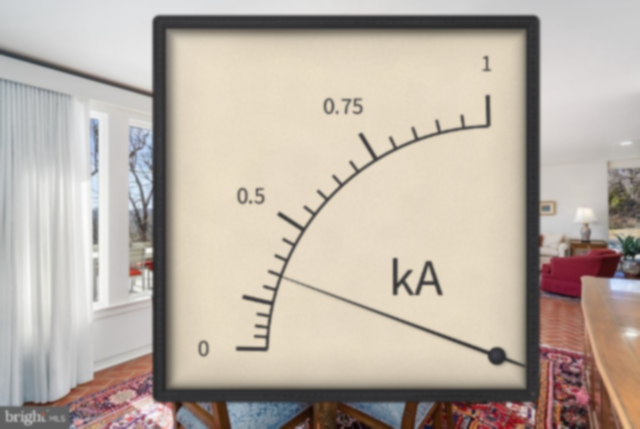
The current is value=0.35 unit=kA
